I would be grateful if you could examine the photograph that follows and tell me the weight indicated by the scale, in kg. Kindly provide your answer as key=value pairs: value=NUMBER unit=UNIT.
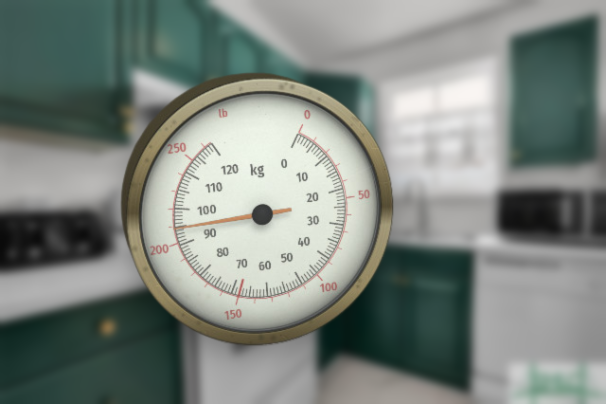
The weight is value=95 unit=kg
